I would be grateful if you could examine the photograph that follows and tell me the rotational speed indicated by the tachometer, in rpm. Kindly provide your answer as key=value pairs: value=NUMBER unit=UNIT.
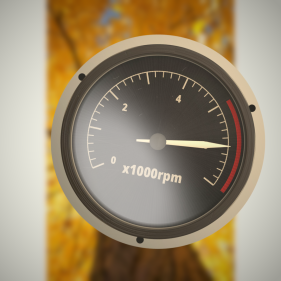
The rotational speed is value=6000 unit=rpm
